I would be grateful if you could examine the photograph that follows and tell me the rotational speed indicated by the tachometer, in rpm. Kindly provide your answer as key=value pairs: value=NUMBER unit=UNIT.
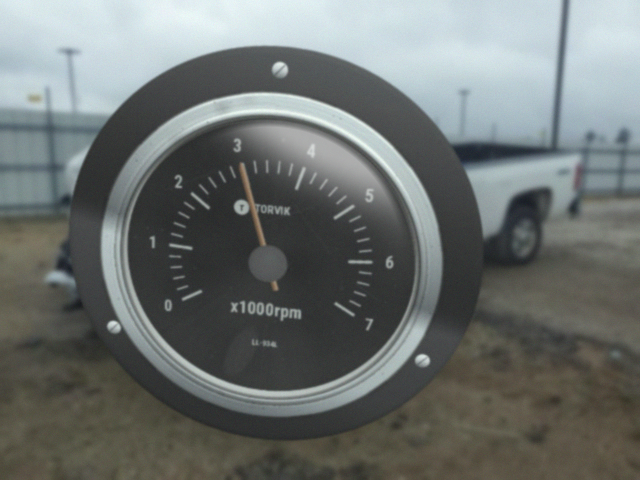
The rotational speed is value=3000 unit=rpm
